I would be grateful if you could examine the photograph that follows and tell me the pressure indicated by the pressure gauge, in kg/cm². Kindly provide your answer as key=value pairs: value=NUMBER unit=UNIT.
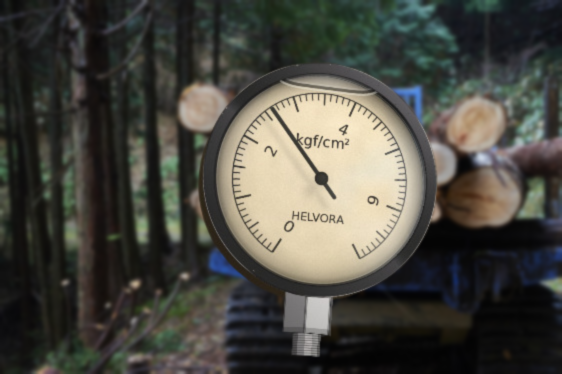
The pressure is value=2.6 unit=kg/cm²
